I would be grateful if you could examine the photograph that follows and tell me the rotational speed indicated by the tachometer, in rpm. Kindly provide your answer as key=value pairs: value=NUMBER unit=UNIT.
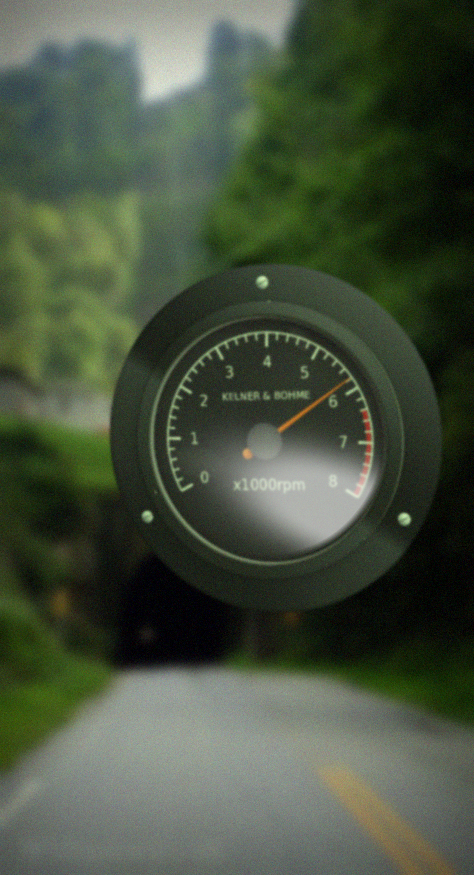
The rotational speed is value=5800 unit=rpm
